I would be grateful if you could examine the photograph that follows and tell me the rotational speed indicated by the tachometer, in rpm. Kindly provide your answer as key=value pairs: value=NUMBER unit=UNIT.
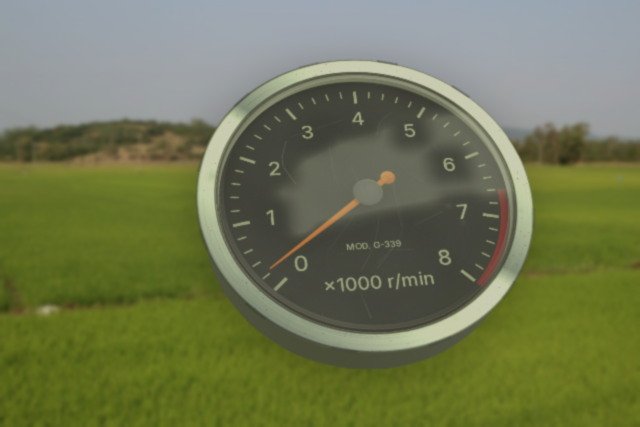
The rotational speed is value=200 unit=rpm
